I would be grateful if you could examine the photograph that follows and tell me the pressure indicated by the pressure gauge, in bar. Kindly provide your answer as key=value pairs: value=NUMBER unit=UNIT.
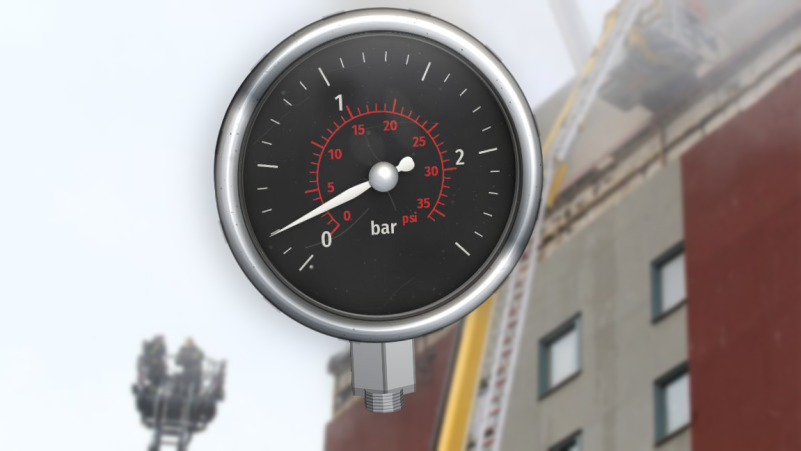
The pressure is value=0.2 unit=bar
